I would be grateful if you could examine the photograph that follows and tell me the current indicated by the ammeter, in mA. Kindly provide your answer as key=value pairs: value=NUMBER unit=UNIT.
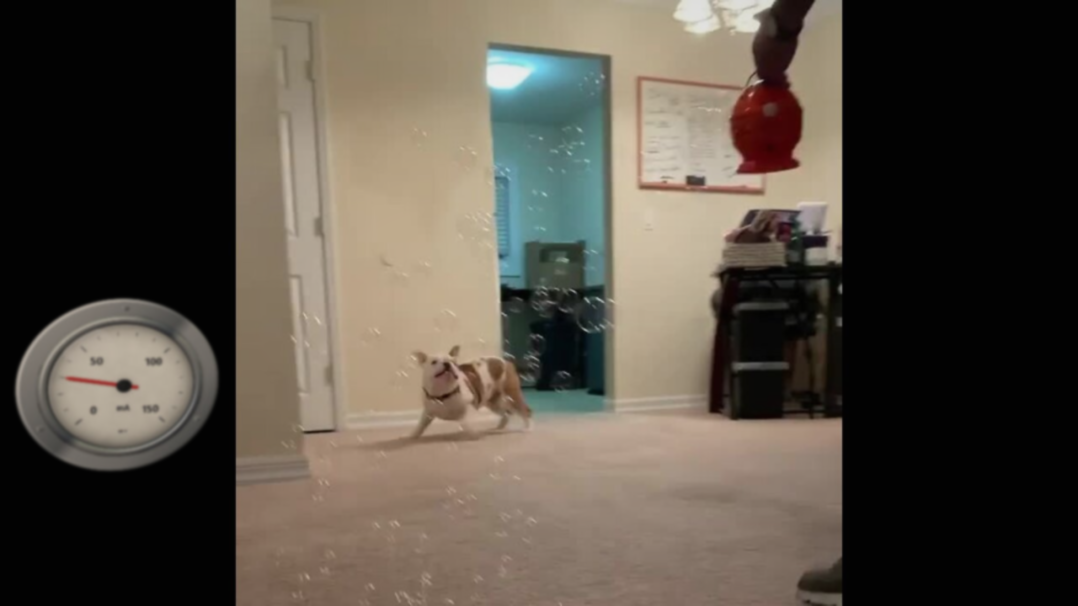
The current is value=30 unit=mA
